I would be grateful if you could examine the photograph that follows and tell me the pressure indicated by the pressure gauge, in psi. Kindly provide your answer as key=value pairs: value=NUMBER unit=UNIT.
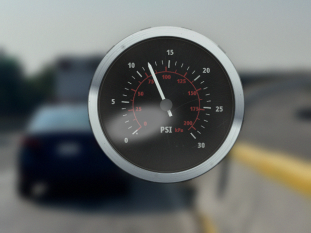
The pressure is value=12 unit=psi
